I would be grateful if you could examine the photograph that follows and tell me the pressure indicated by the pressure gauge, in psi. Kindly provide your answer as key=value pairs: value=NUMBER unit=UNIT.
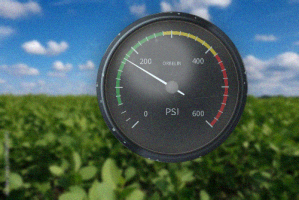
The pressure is value=170 unit=psi
